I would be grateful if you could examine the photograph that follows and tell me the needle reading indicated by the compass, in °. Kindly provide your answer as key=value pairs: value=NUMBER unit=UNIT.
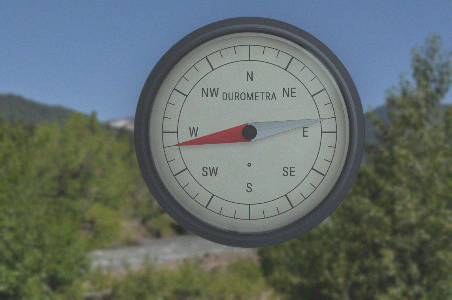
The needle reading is value=260 unit=°
